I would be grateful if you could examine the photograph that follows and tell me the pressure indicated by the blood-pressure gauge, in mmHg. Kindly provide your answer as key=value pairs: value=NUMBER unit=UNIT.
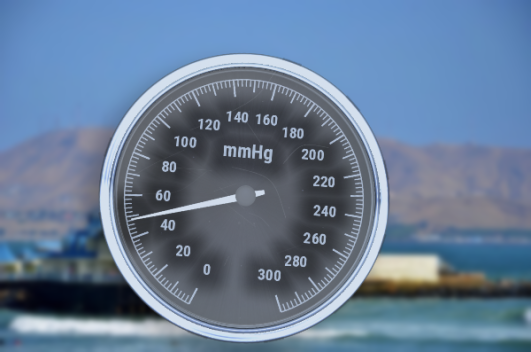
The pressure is value=48 unit=mmHg
